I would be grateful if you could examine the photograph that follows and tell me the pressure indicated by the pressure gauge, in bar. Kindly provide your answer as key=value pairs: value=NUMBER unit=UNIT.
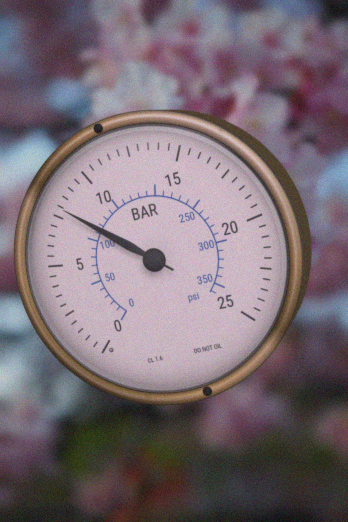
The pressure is value=8 unit=bar
